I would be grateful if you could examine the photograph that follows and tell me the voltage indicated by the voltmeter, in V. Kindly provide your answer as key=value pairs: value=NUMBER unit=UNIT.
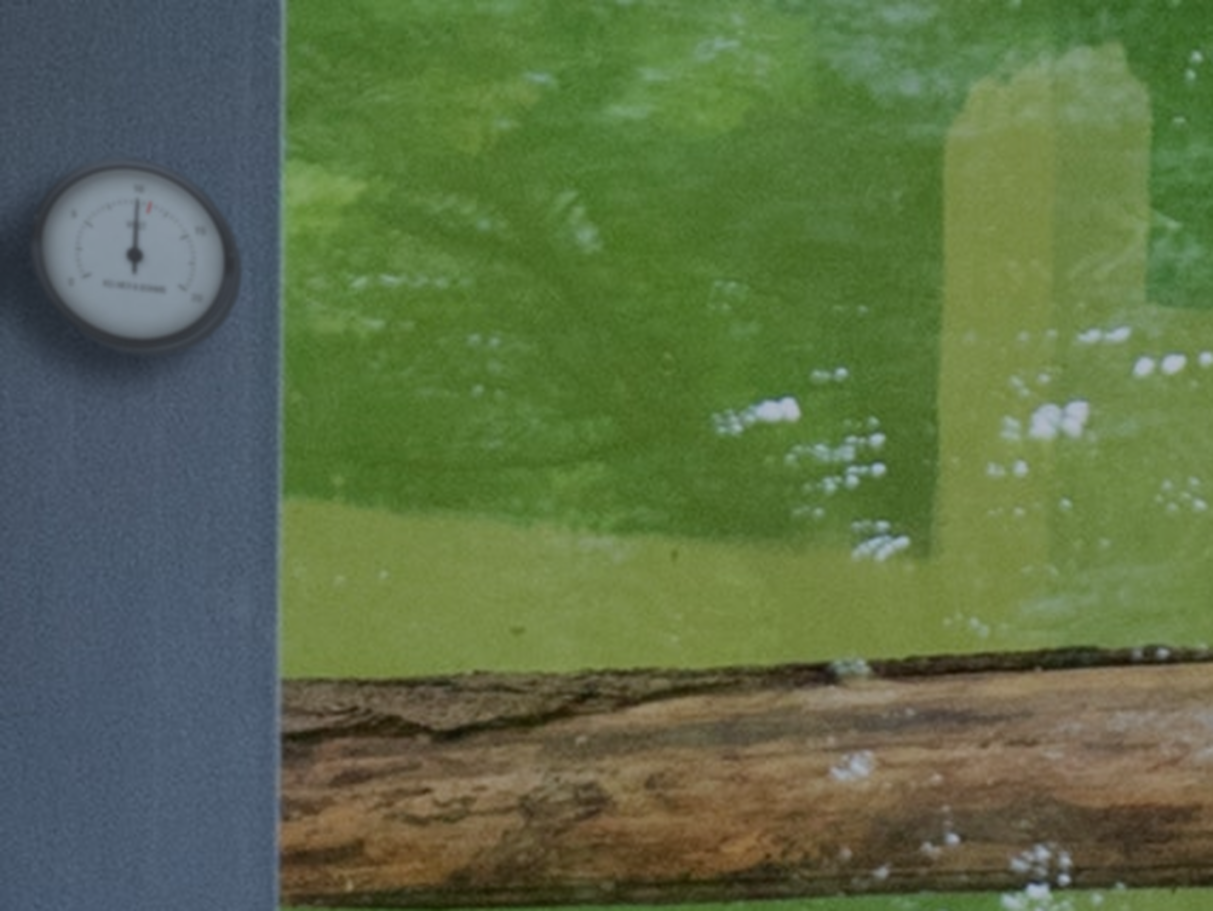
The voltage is value=10 unit=V
